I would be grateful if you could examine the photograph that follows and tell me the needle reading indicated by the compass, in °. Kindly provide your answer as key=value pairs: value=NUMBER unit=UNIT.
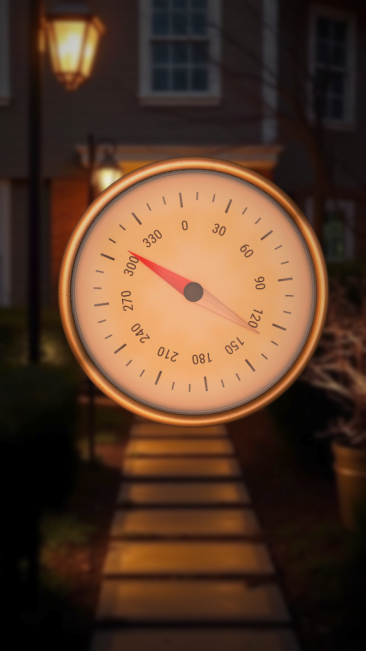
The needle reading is value=310 unit=°
